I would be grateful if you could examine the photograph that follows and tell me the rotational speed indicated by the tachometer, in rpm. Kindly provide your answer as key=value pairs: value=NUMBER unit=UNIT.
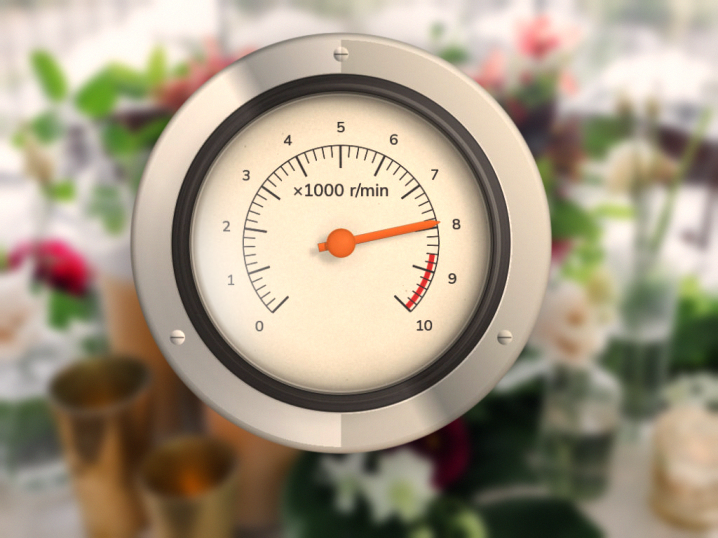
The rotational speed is value=7900 unit=rpm
